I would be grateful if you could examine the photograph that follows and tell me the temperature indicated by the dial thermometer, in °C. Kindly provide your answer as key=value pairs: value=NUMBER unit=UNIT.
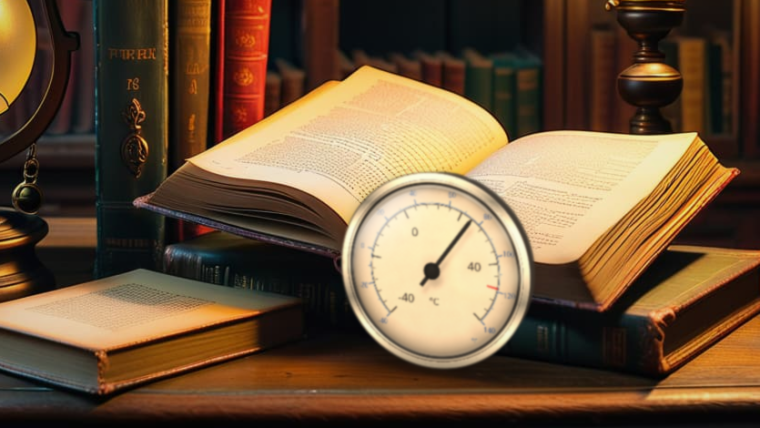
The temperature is value=24 unit=°C
